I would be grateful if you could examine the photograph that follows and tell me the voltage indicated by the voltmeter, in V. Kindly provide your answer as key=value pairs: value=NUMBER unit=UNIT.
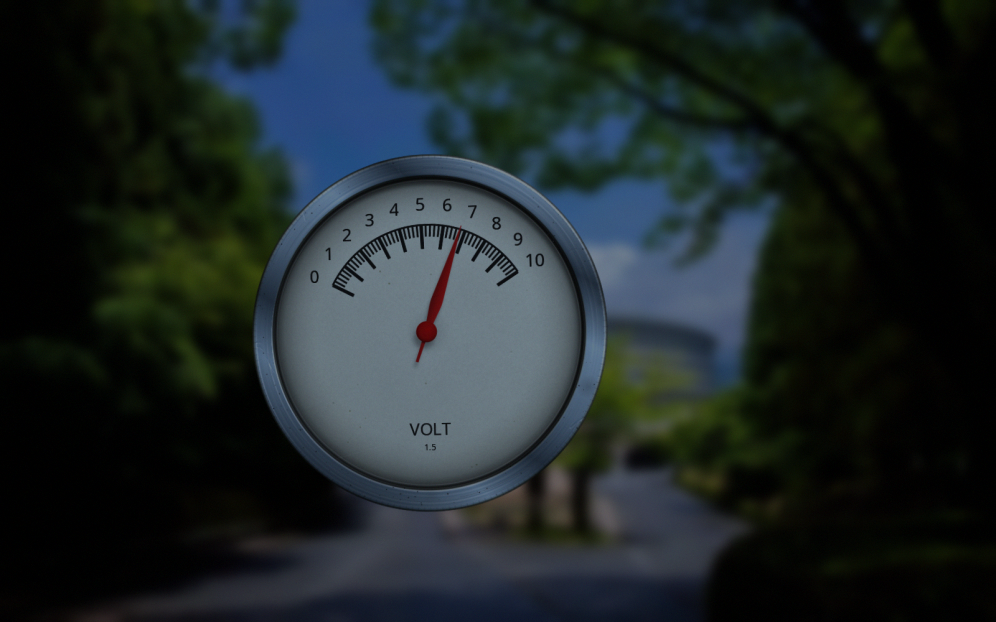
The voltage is value=6.8 unit=V
